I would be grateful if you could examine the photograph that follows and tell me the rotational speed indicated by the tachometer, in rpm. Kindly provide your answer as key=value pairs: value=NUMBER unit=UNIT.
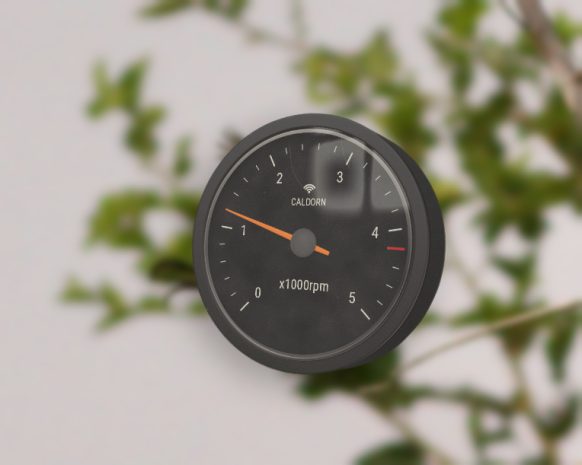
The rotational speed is value=1200 unit=rpm
